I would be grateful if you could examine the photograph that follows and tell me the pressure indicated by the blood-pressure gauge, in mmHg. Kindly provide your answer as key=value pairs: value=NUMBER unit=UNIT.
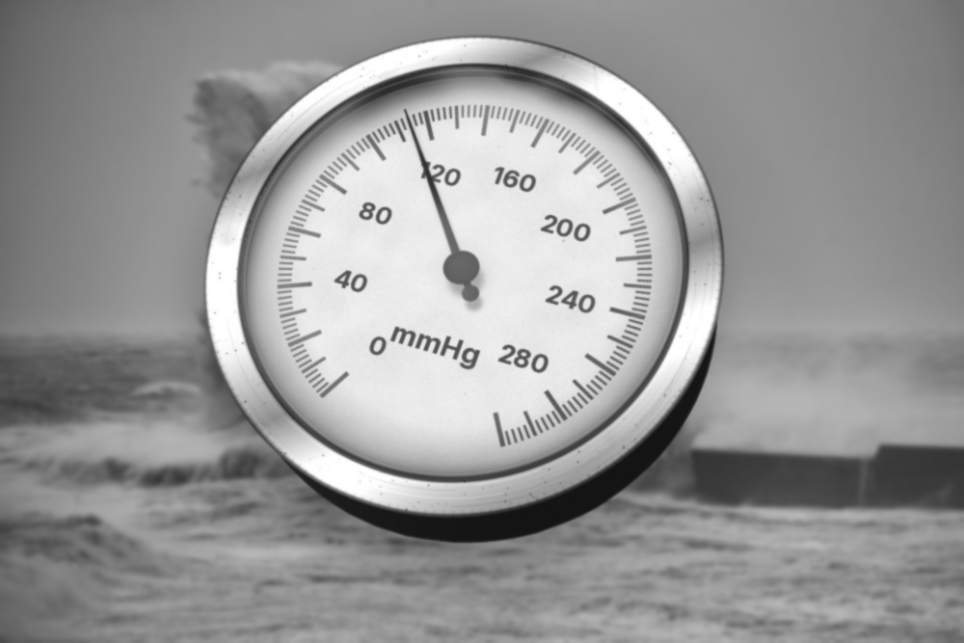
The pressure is value=114 unit=mmHg
